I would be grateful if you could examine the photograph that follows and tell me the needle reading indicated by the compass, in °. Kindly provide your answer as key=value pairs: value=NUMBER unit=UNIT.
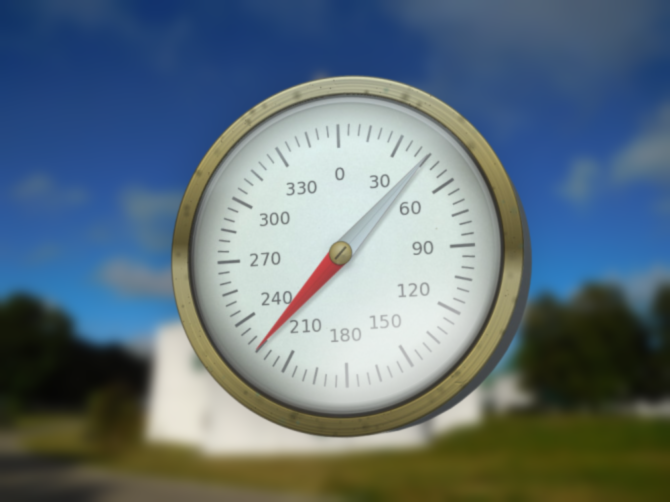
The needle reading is value=225 unit=°
